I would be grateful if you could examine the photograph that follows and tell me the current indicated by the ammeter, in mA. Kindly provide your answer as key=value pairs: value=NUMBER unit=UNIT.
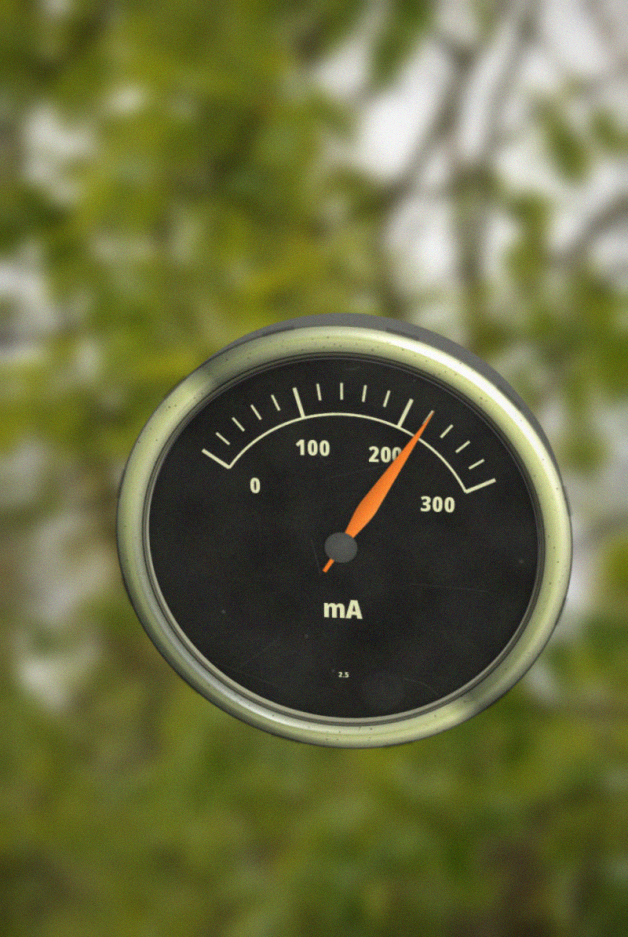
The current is value=220 unit=mA
